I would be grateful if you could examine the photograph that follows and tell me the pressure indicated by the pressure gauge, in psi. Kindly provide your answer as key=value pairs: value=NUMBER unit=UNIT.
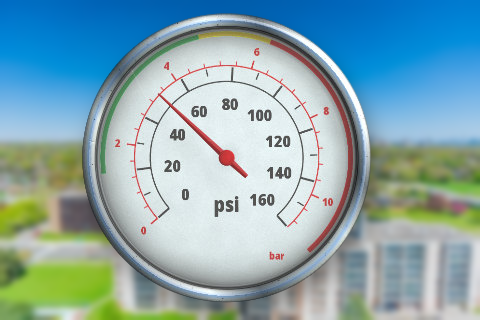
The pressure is value=50 unit=psi
